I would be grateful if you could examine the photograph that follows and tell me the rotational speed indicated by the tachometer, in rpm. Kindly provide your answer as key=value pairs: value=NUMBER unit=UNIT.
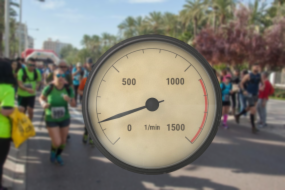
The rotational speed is value=150 unit=rpm
